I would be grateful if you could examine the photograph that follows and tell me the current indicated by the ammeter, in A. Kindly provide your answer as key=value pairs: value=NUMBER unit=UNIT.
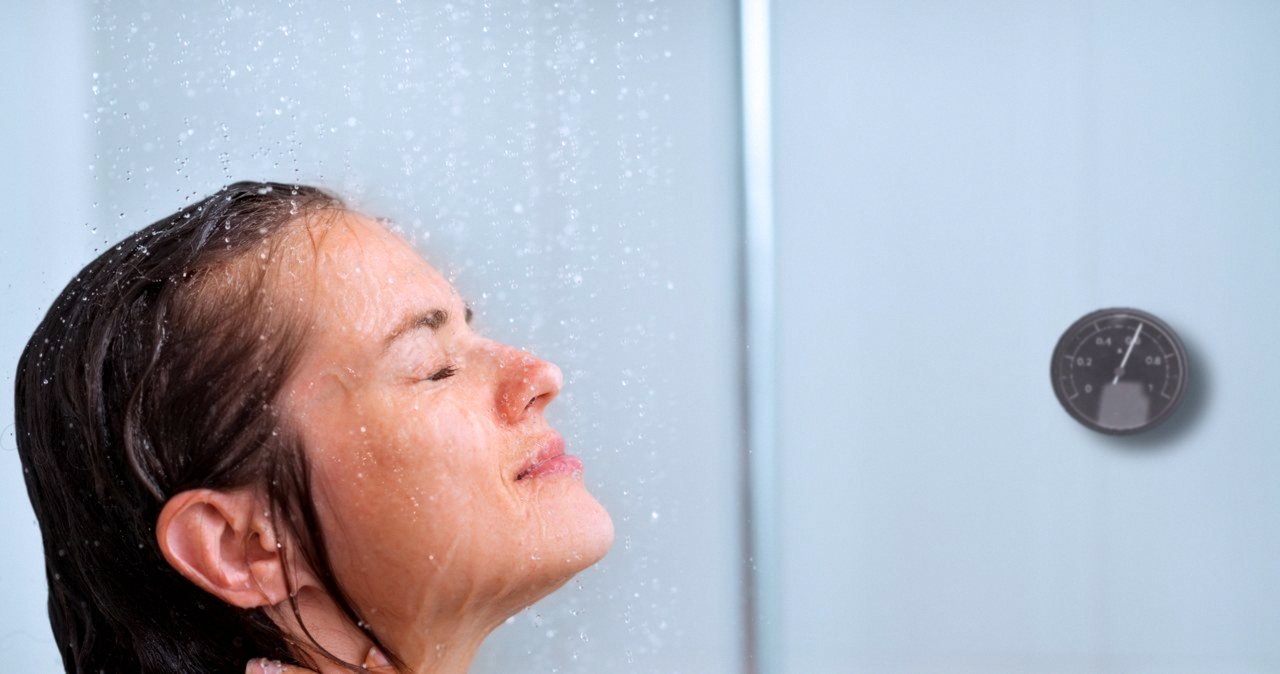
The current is value=0.6 unit=A
